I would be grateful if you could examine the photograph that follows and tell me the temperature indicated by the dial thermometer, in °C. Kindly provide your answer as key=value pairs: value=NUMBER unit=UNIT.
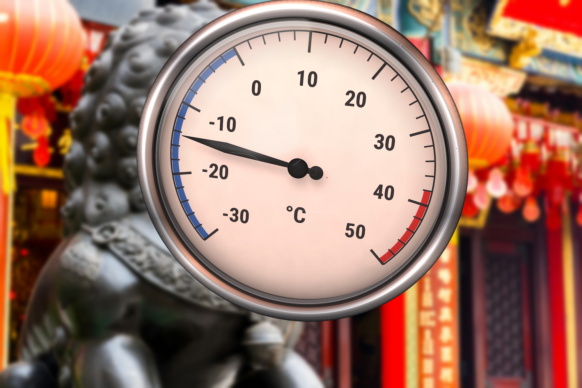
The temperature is value=-14 unit=°C
